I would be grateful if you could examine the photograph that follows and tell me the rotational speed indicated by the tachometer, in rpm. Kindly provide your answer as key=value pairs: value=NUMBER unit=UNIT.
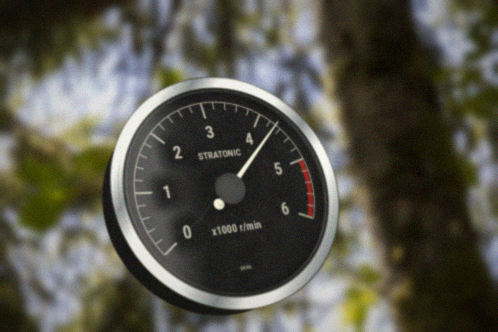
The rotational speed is value=4300 unit=rpm
